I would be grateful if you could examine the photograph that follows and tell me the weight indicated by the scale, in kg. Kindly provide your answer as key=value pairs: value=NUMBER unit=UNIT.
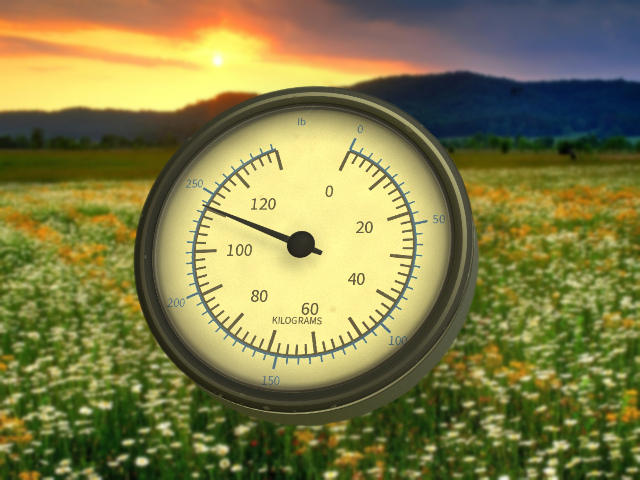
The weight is value=110 unit=kg
